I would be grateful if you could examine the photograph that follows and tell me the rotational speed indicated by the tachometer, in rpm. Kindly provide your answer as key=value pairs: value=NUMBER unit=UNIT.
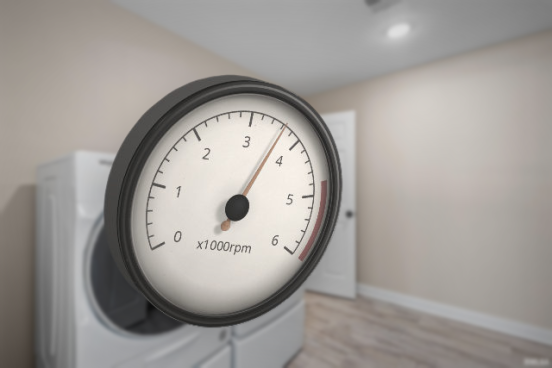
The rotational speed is value=3600 unit=rpm
